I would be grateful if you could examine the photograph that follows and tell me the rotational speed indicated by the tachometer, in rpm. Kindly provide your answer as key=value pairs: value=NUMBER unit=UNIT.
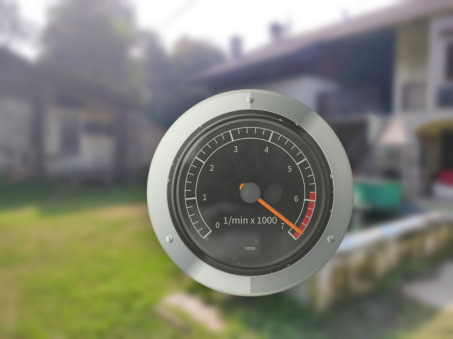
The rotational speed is value=6800 unit=rpm
